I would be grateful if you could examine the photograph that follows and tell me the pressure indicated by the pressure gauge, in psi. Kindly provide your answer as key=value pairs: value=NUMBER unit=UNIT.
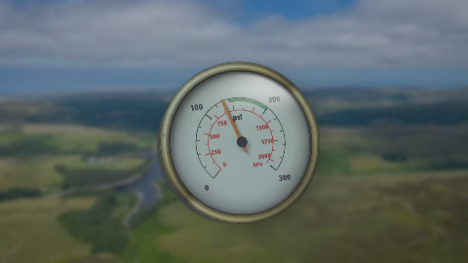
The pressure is value=130 unit=psi
